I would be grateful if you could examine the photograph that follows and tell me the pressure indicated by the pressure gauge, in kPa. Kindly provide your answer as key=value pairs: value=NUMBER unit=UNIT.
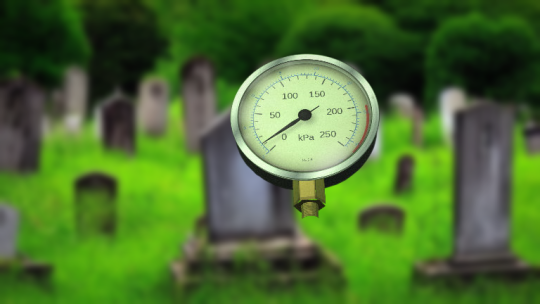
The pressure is value=10 unit=kPa
